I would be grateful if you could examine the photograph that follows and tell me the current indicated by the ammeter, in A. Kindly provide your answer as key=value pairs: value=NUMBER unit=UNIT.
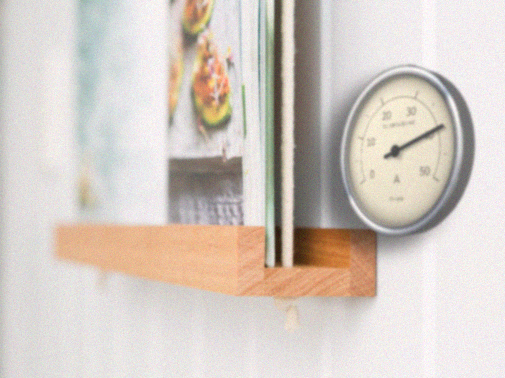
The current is value=40 unit=A
